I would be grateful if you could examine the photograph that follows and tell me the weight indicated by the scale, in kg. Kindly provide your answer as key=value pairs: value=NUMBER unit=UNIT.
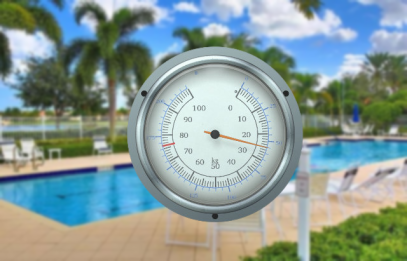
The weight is value=25 unit=kg
